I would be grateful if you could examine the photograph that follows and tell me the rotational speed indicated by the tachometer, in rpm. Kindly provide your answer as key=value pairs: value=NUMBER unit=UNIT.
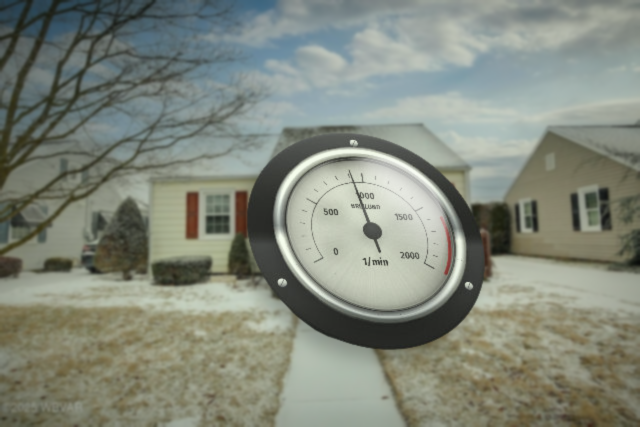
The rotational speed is value=900 unit=rpm
